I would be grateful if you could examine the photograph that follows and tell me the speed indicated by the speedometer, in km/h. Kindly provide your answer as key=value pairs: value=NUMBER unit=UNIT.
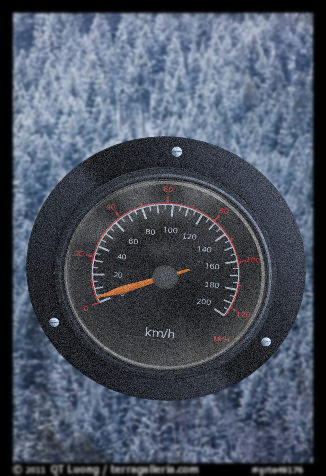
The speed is value=5 unit=km/h
